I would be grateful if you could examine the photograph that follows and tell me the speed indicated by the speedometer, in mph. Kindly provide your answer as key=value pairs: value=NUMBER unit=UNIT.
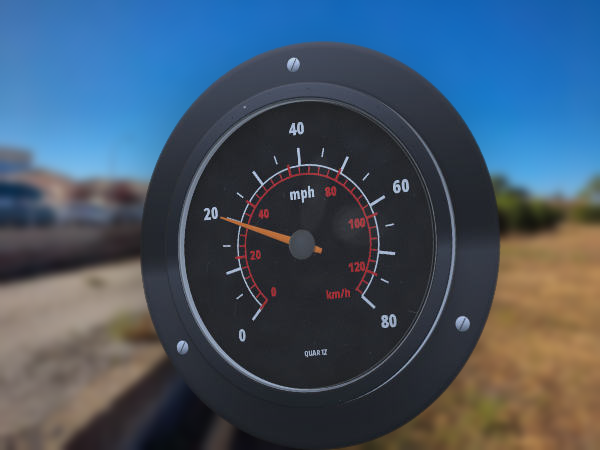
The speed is value=20 unit=mph
